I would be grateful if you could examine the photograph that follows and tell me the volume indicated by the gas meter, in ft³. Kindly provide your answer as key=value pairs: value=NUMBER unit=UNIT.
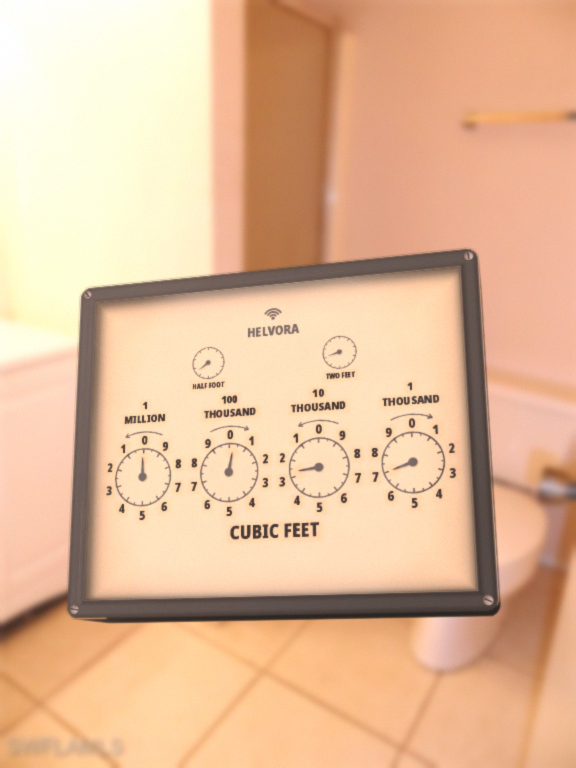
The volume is value=2700 unit=ft³
